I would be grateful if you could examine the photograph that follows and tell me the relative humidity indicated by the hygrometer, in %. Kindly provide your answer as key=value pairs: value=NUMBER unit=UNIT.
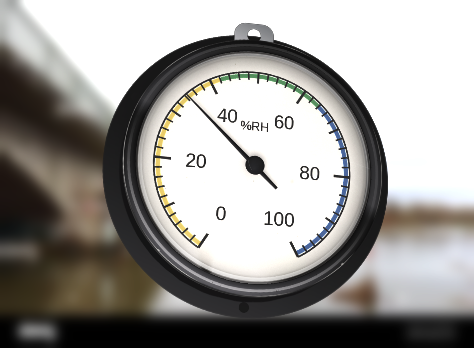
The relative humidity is value=34 unit=%
